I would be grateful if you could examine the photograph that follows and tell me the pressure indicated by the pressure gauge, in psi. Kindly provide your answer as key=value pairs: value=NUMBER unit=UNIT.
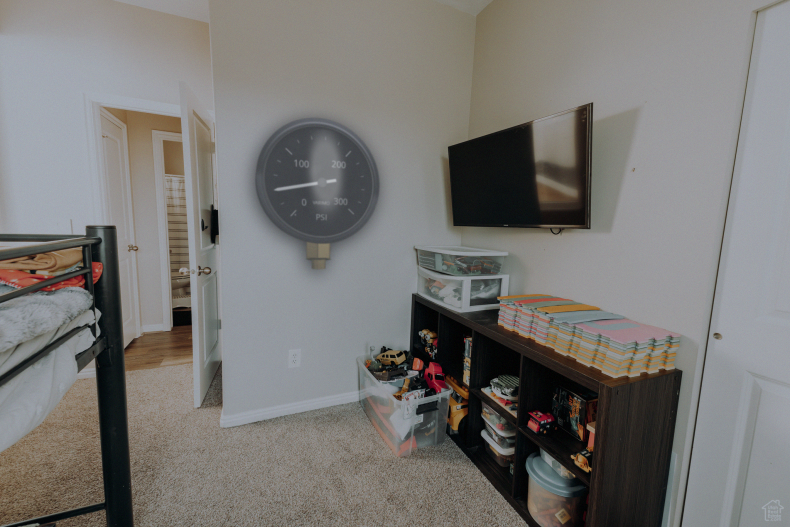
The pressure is value=40 unit=psi
